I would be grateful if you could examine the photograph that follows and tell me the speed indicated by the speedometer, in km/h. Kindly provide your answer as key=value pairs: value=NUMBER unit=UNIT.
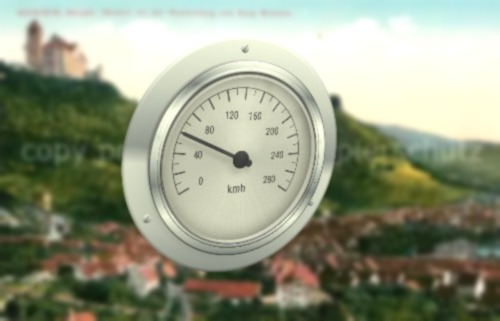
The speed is value=60 unit=km/h
